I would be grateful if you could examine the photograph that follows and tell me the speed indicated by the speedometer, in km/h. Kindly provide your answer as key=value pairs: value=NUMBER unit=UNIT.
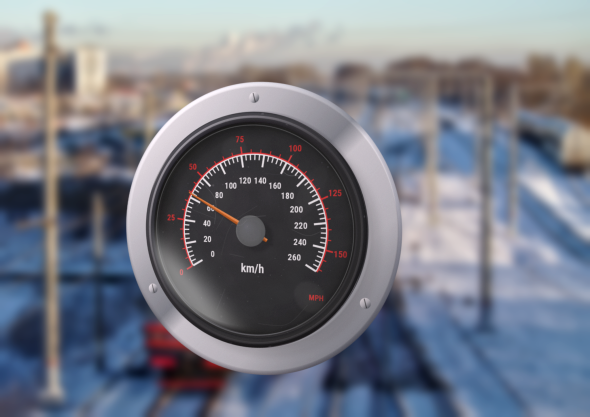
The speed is value=64 unit=km/h
